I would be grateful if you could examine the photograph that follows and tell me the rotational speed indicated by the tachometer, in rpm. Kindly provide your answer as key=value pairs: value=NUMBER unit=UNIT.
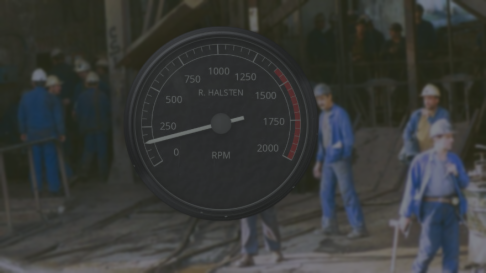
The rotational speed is value=150 unit=rpm
